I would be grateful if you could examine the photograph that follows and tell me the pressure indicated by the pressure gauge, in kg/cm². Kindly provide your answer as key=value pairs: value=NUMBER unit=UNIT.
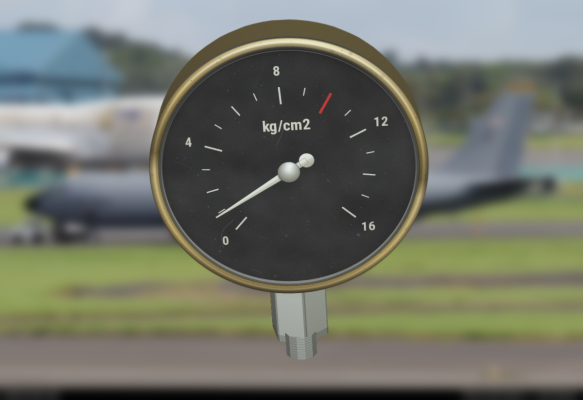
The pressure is value=1 unit=kg/cm²
